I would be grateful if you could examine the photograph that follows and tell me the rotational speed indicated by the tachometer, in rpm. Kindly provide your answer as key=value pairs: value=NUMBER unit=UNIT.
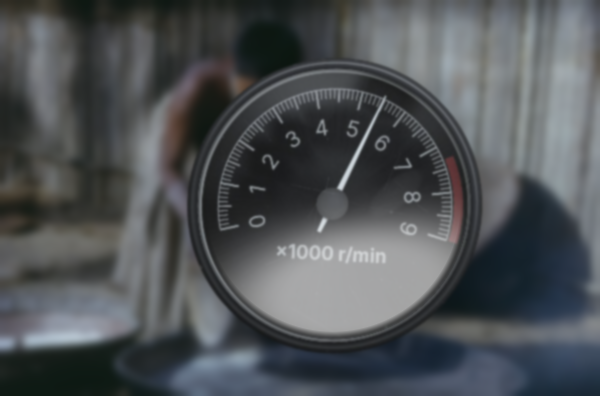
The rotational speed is value=5500 unit=rpm
